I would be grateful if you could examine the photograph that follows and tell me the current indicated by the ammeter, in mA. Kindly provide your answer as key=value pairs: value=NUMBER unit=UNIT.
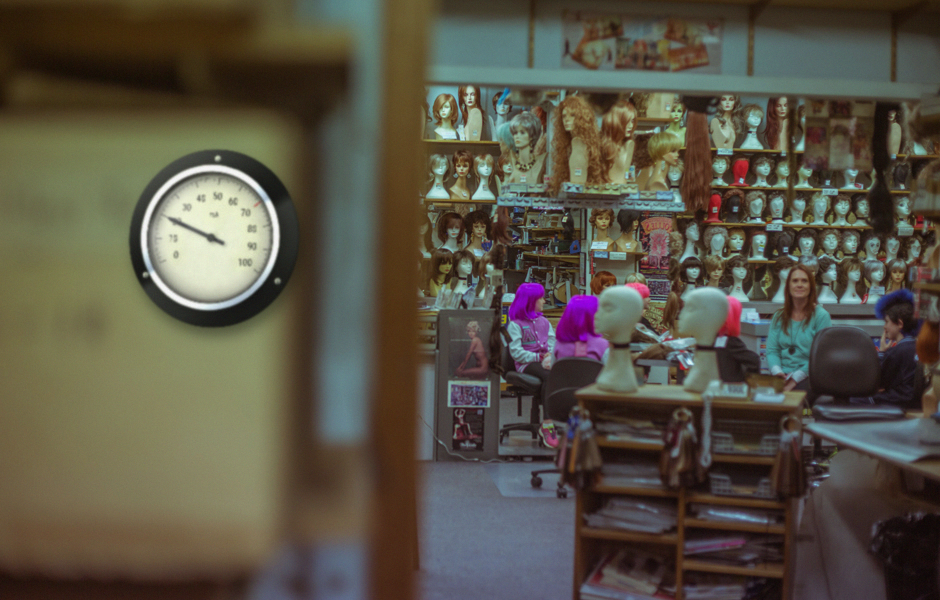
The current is value=20 unit=mA
